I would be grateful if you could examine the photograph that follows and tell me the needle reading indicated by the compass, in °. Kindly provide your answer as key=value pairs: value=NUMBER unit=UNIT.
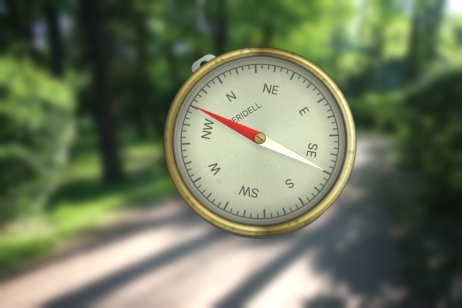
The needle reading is value=330 unit=°
